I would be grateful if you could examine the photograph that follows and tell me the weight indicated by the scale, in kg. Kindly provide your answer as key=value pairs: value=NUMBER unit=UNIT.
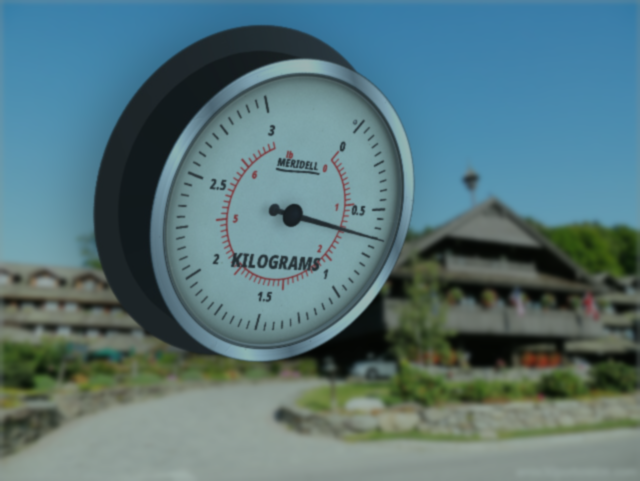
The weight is value=0.65 unit=kg
